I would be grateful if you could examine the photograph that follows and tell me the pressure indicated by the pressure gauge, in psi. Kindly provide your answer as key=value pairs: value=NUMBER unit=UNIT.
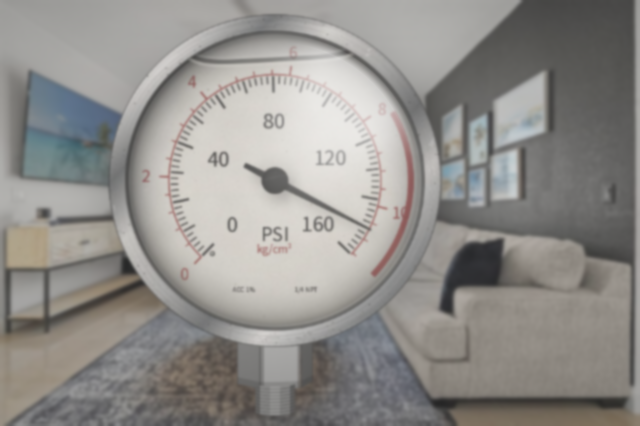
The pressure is value=150 unit=psi
